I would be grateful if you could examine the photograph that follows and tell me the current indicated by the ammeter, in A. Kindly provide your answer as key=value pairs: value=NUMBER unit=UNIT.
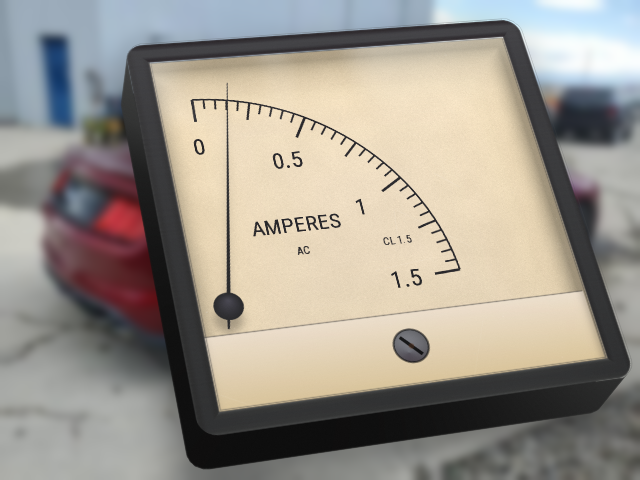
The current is value=0.15 unit=A
